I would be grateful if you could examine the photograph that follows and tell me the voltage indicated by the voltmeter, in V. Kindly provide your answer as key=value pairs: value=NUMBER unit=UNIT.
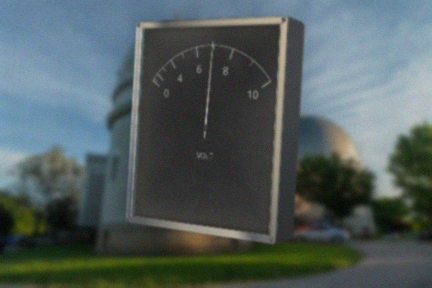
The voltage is value=7 unit=V
